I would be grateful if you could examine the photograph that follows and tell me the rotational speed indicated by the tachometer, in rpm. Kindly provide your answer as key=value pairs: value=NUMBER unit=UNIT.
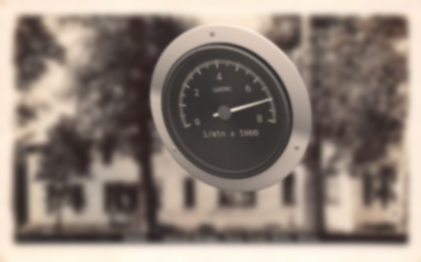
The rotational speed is value=7000 unit=rpm
